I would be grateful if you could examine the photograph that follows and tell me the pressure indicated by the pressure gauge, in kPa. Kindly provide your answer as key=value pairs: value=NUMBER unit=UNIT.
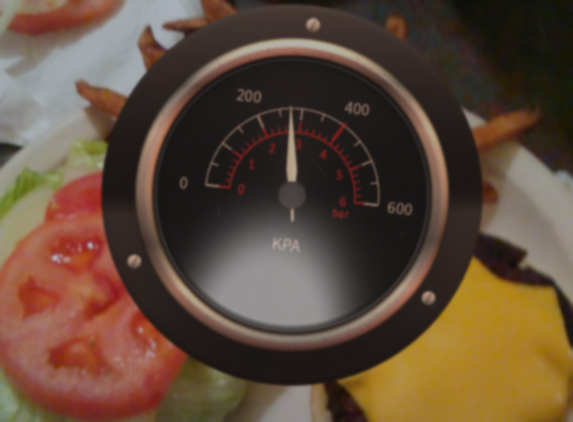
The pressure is value=275 unit=kPa
